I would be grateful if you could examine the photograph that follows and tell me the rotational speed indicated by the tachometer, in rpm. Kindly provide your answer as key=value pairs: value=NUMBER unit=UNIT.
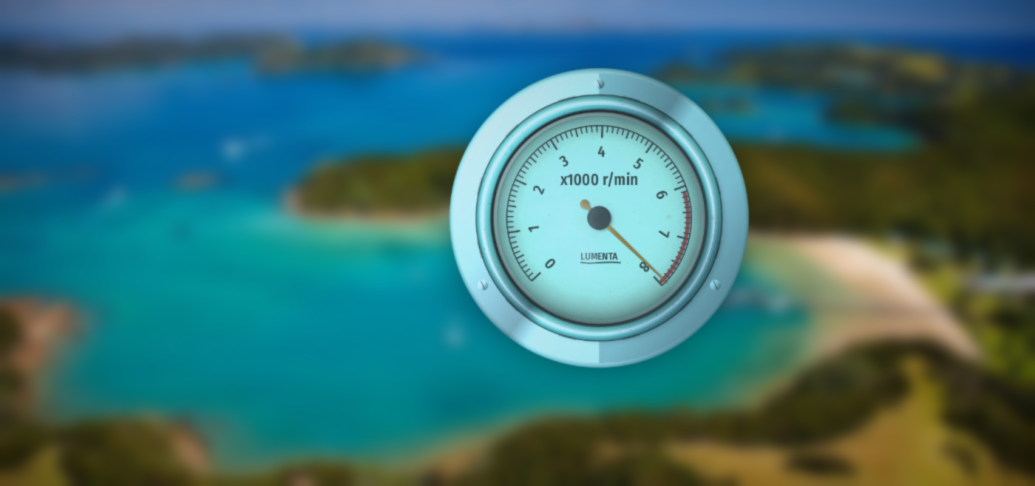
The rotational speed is value=7900 unit=rpm
